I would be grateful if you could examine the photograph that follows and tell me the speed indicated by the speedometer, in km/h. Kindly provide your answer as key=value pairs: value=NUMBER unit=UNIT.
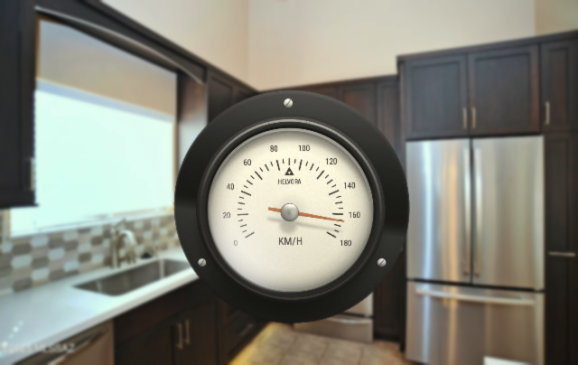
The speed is value=165 unit=km/h
